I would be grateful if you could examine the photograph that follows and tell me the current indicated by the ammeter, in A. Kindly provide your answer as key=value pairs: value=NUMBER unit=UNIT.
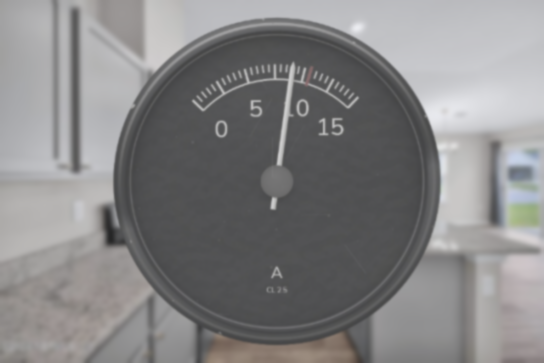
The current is value=9 unit=A
